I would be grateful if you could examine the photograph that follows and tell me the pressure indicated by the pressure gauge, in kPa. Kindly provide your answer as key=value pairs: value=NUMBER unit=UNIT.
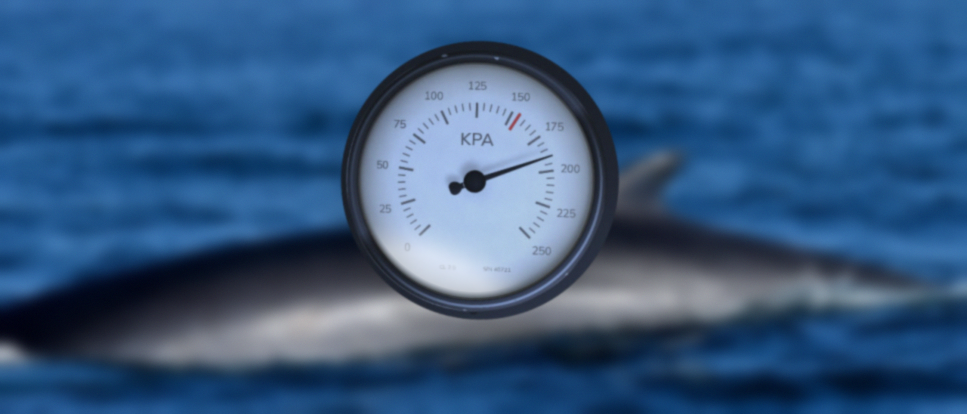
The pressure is value=190 unit=kPa
